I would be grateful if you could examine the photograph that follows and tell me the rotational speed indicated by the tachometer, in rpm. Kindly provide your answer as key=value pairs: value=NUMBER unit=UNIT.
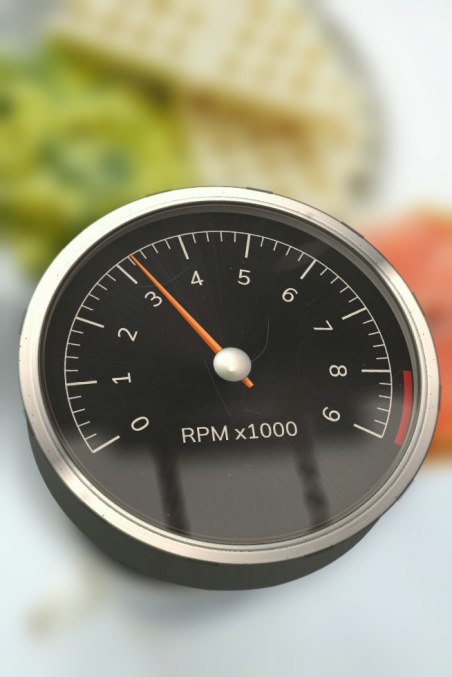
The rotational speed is value=3200 unit=rpm
